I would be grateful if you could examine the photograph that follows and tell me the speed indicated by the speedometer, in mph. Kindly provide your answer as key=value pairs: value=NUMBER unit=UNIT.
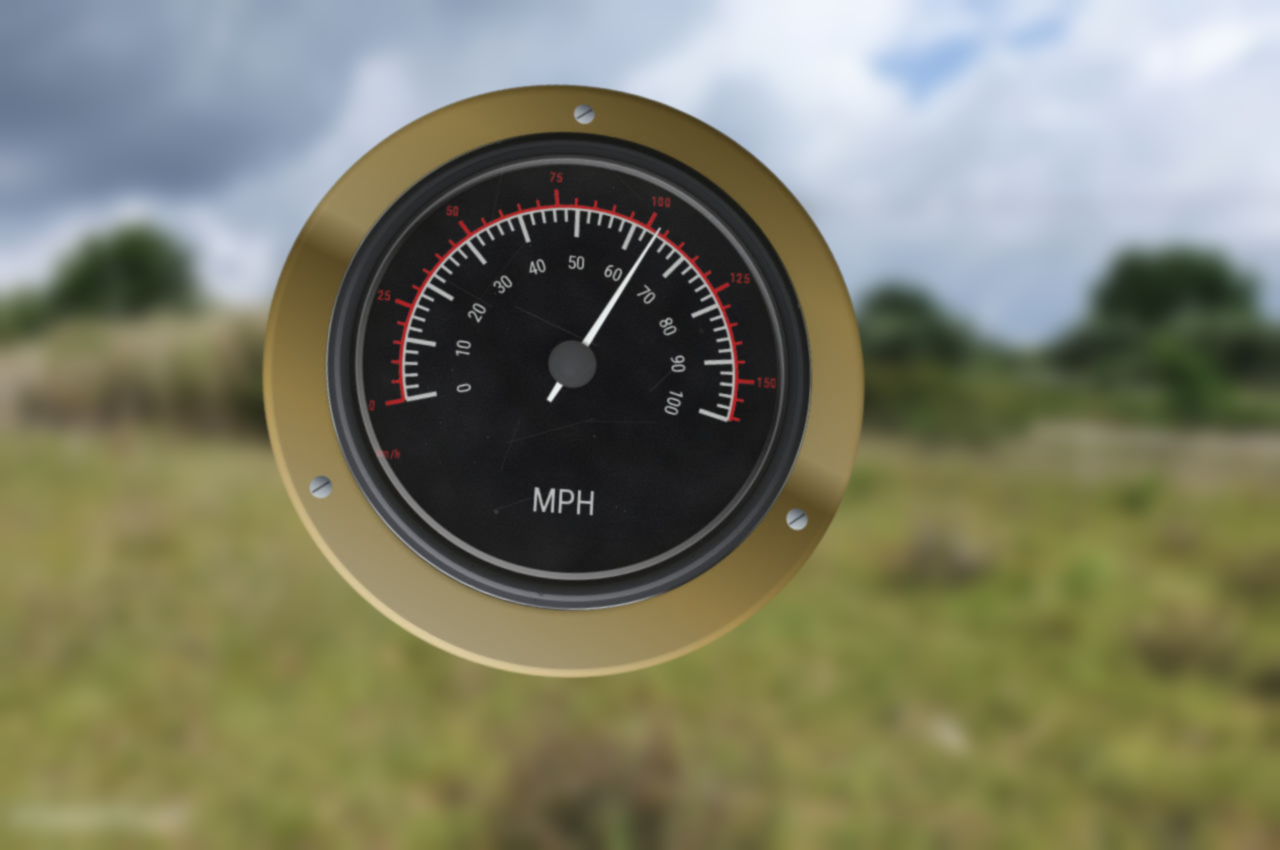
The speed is value=64 unit=mph
